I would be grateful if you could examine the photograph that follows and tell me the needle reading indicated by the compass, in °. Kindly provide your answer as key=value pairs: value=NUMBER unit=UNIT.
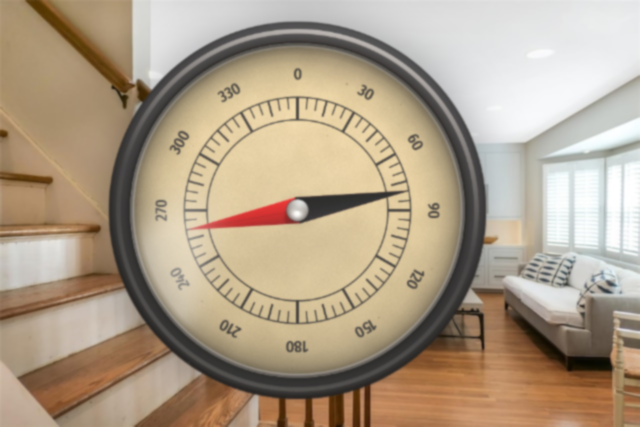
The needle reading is value=260 unit=°
